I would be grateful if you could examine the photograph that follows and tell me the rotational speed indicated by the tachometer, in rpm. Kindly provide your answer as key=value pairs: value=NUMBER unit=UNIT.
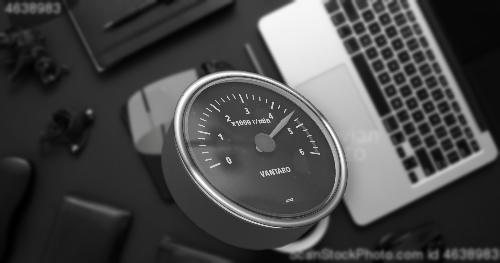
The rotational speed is value=4600 unit=rpm
